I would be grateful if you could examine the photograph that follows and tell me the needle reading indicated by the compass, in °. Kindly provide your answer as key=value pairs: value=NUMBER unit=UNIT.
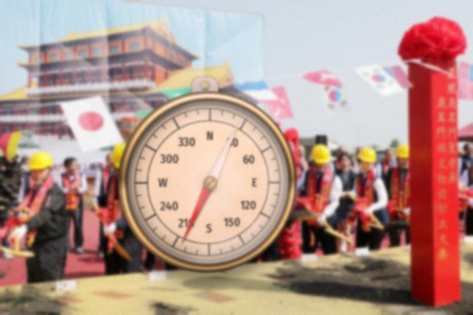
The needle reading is value=205 unit=°
